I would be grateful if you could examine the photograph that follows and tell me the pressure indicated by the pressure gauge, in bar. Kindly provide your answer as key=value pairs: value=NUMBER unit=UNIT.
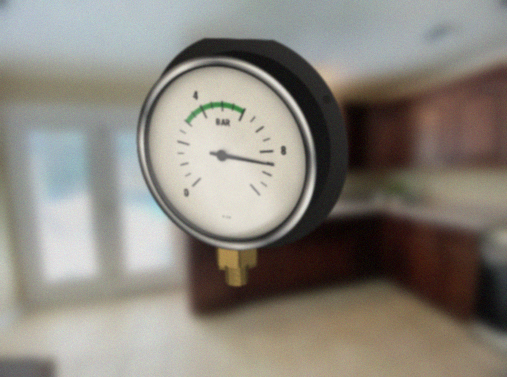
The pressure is value=8.5 unit=bar
